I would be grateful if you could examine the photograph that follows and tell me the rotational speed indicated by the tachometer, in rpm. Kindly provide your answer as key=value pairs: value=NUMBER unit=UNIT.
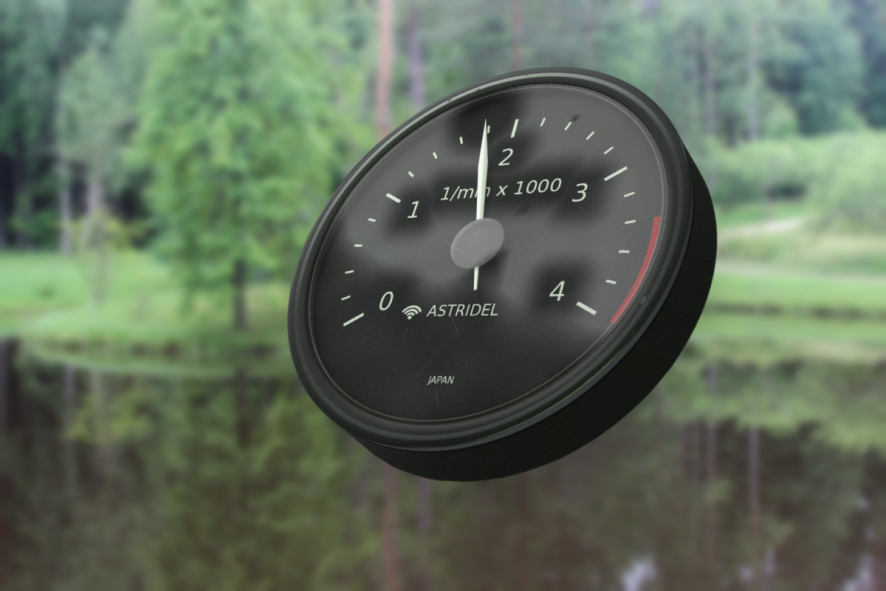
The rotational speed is value=1800 unit=rpm
